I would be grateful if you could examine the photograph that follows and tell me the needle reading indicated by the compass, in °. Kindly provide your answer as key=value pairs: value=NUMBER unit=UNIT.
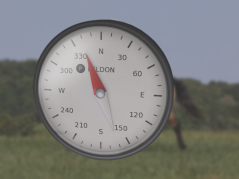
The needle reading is value=340 unit=°
